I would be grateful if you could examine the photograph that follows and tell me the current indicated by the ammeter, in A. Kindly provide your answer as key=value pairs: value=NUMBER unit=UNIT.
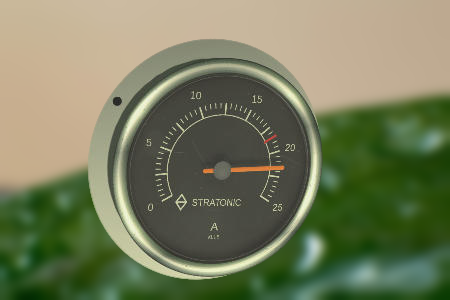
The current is value=21.5 unit=A
